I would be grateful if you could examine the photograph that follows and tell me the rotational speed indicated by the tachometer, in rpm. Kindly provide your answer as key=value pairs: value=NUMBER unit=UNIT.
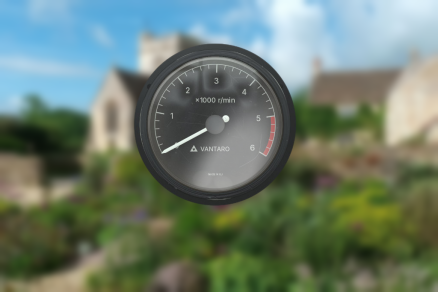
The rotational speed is value=0 unit=rpm
